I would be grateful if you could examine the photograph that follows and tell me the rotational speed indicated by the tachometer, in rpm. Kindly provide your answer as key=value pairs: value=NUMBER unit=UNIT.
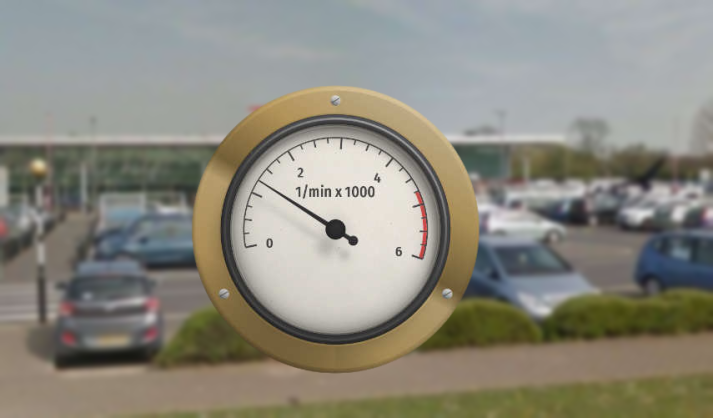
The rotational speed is value=1250 unit=rpm
